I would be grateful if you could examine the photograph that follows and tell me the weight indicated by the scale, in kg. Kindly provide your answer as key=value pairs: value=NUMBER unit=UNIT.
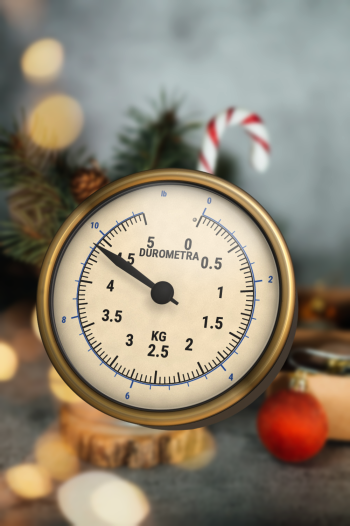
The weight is value=4.4 unit=kg
